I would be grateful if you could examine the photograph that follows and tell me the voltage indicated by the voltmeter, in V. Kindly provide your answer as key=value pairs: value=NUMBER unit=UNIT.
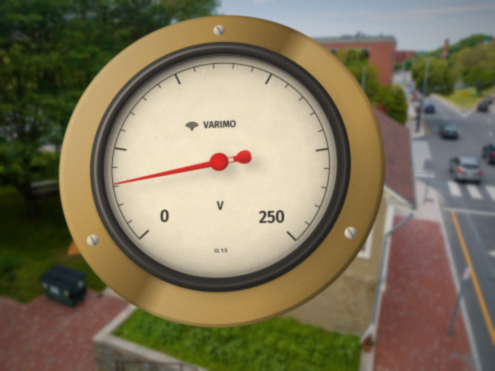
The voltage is value=30 unit=V
